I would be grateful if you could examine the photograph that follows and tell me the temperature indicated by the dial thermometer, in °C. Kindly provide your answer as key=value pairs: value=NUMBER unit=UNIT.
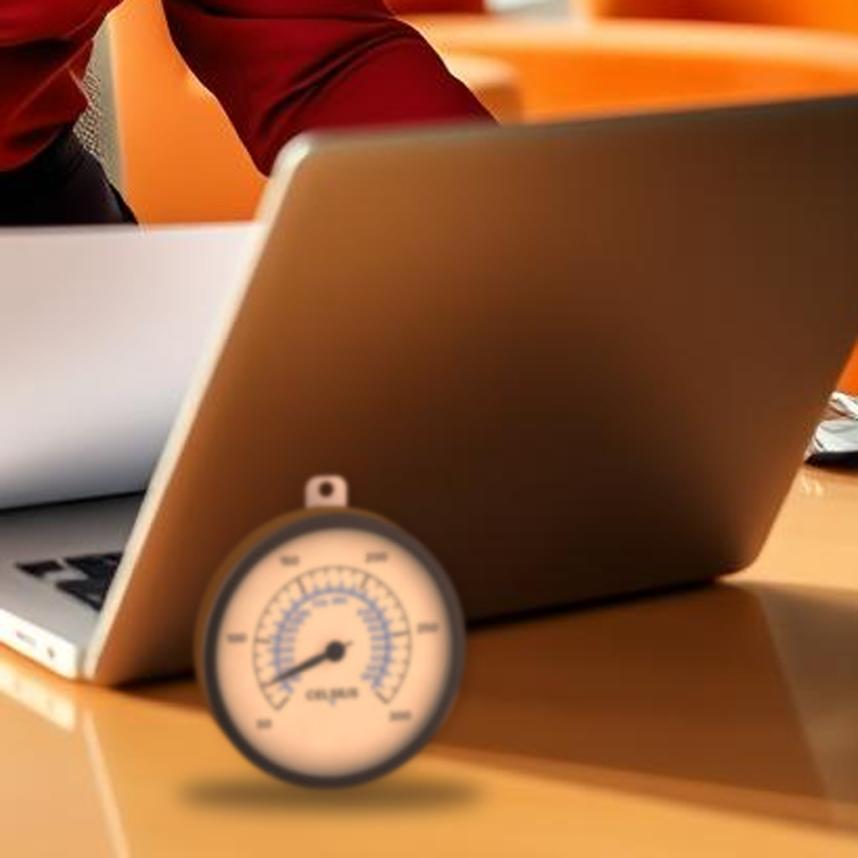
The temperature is value=70 unit=°C
